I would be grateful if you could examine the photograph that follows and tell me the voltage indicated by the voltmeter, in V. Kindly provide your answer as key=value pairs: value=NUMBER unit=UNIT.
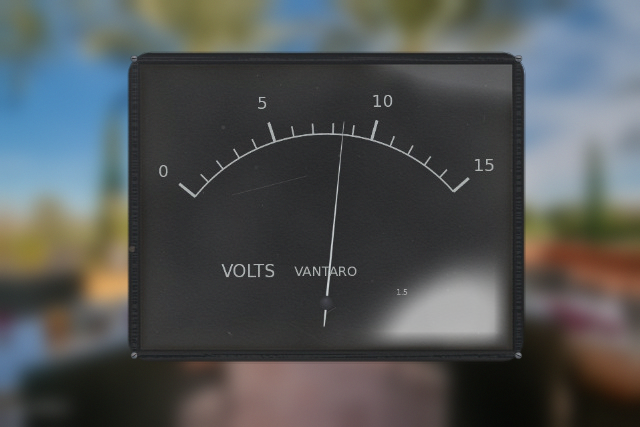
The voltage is value=8.5 unit=V
